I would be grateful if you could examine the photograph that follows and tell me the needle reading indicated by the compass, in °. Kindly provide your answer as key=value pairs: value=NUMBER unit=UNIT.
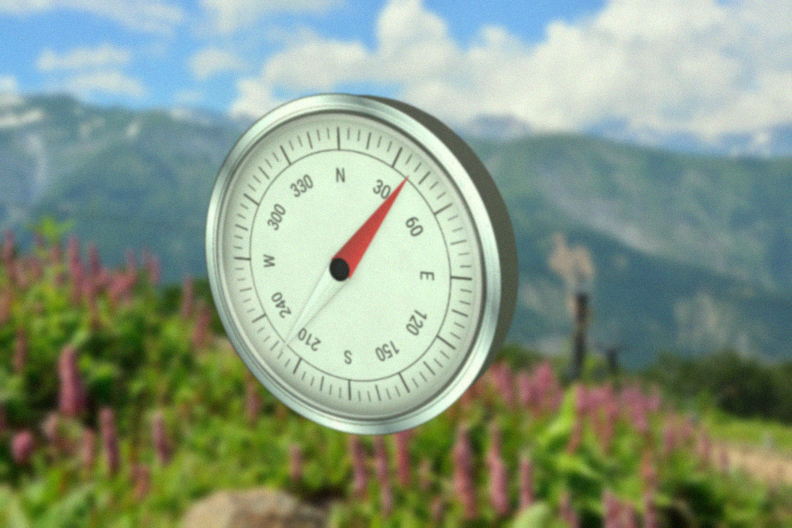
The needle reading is value=40 unit=°
